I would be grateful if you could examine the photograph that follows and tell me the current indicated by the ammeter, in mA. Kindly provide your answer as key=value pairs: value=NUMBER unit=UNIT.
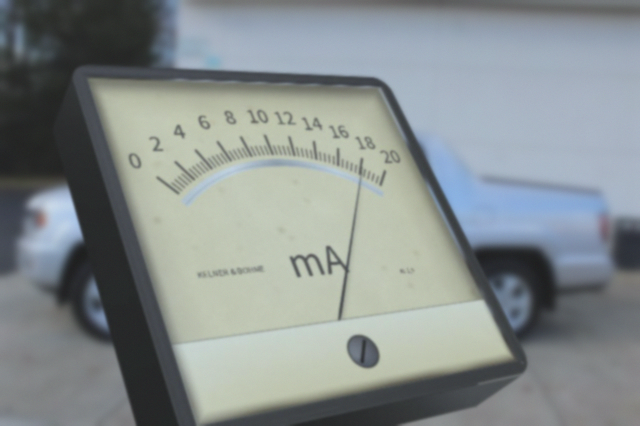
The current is value=18 unit=mA
